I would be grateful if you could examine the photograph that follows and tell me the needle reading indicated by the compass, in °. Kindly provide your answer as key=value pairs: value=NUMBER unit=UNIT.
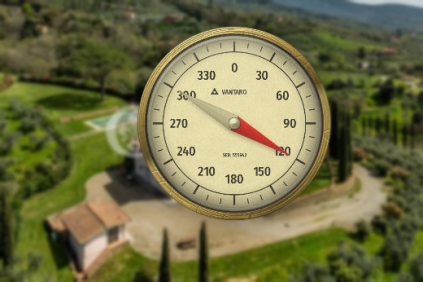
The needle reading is value=120 unit=°
